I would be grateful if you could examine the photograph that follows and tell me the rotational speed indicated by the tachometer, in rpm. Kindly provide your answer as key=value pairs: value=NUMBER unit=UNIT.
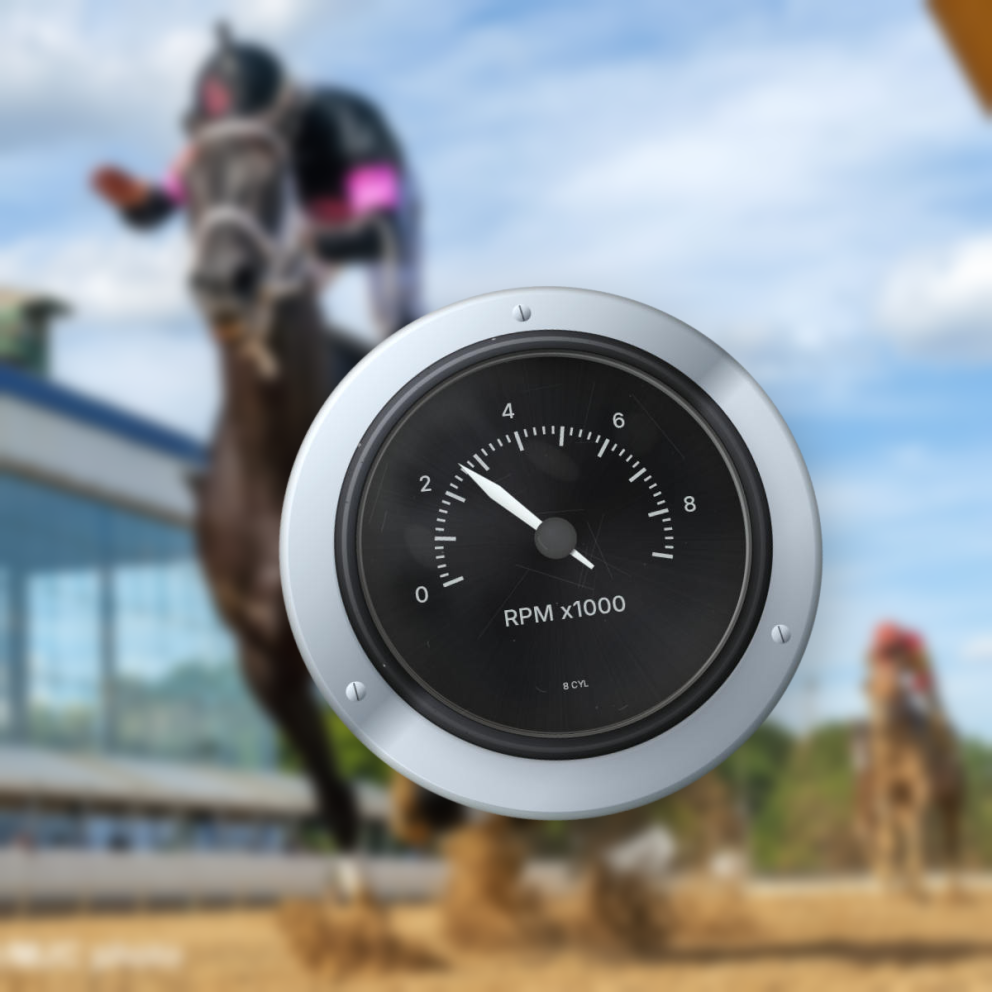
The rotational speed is value=2600 unit=rpm
